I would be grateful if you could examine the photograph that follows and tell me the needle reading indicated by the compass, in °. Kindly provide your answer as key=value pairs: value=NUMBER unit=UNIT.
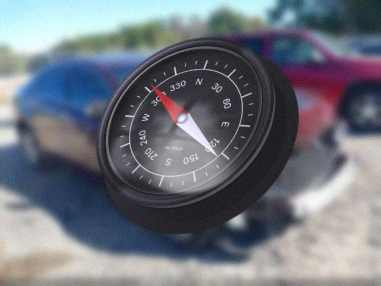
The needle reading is value=305 unit=°
